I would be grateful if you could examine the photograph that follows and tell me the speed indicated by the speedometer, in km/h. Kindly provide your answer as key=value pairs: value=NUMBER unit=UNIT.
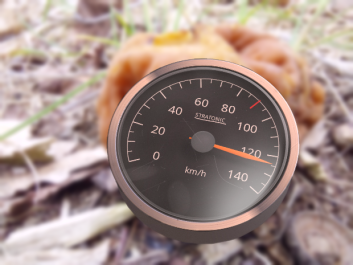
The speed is value=125 unit=km/h
